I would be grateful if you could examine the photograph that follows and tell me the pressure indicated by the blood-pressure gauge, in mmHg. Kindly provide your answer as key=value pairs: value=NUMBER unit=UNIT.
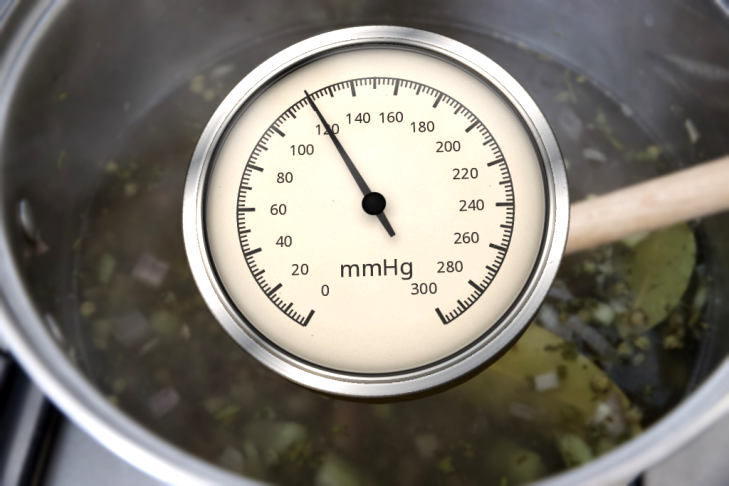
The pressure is value=120 unit=mmHg
